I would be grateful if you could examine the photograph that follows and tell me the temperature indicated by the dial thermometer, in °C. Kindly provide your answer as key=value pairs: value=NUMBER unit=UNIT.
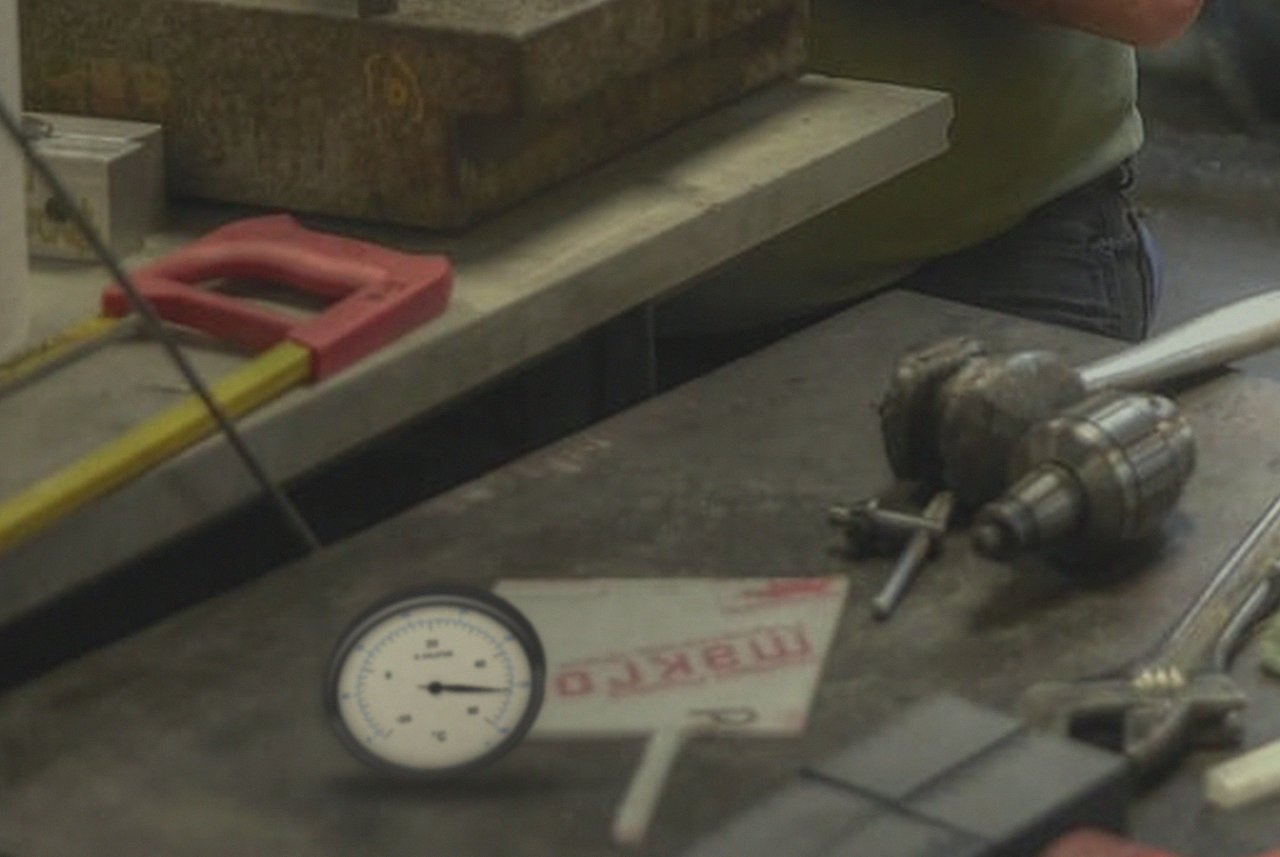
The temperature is value=50 unit=°C
